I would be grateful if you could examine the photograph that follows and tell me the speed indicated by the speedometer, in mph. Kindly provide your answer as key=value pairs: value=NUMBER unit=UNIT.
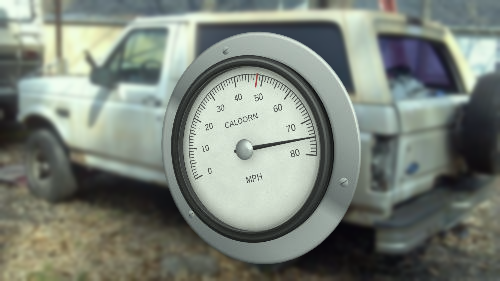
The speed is value=75 unit=mph
